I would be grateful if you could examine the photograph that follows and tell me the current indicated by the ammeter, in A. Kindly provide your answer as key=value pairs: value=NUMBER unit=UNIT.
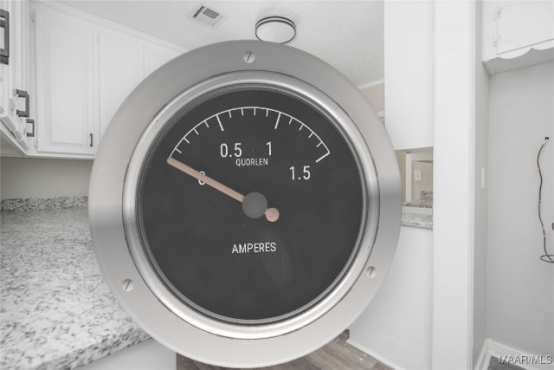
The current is value=0 unit=A
